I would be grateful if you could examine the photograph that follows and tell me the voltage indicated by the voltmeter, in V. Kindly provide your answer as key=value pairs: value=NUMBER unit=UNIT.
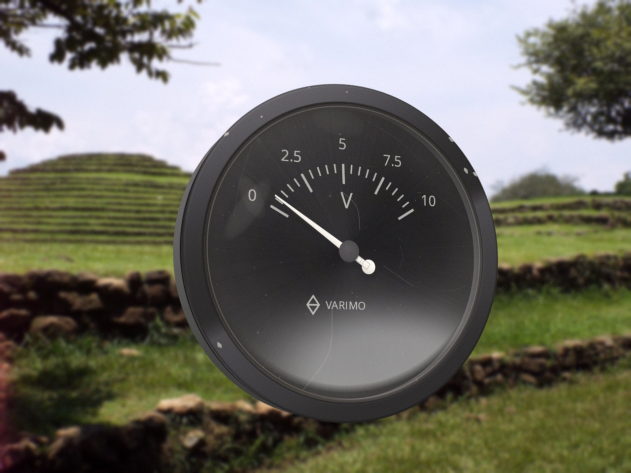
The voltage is value=0.5 unit=V
